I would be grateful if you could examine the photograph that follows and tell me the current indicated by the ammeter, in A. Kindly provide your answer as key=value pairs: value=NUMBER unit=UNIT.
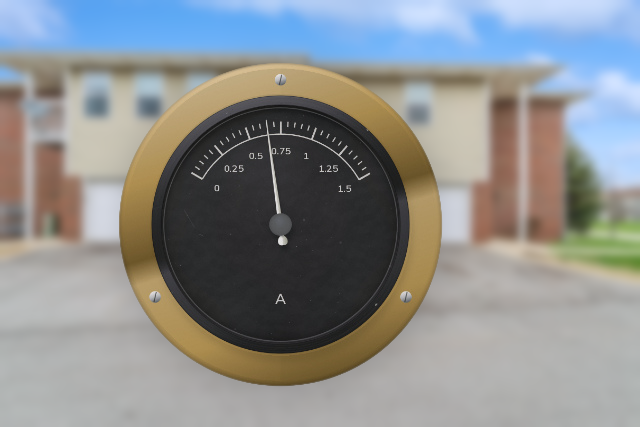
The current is value=0.65 unit=A
